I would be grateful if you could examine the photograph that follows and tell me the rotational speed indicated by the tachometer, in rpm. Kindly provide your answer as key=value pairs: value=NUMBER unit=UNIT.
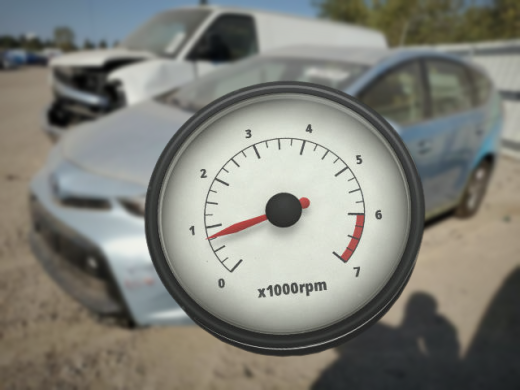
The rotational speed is value=750 unit=rpm
